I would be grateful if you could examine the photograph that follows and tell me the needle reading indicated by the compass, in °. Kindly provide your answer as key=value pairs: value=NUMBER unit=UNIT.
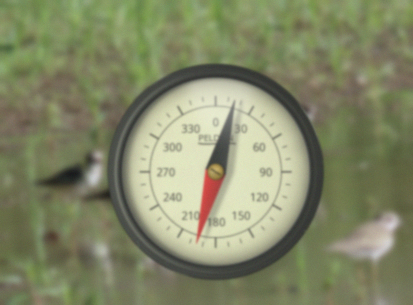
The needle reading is value=195 unit=°
